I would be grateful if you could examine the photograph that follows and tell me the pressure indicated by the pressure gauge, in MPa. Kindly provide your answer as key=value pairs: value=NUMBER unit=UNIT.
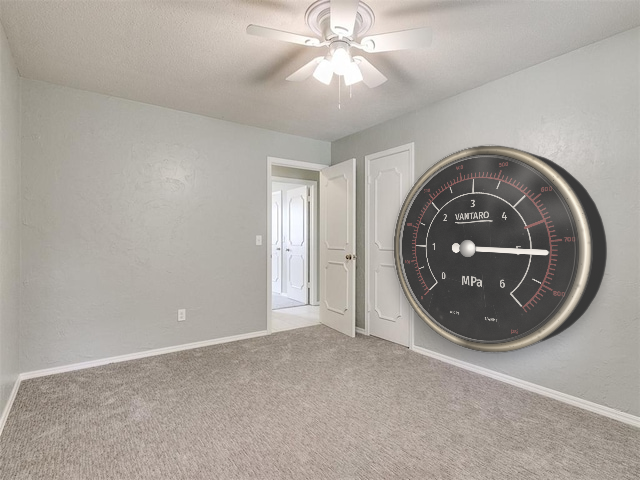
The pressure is value=5 unit=MPa
